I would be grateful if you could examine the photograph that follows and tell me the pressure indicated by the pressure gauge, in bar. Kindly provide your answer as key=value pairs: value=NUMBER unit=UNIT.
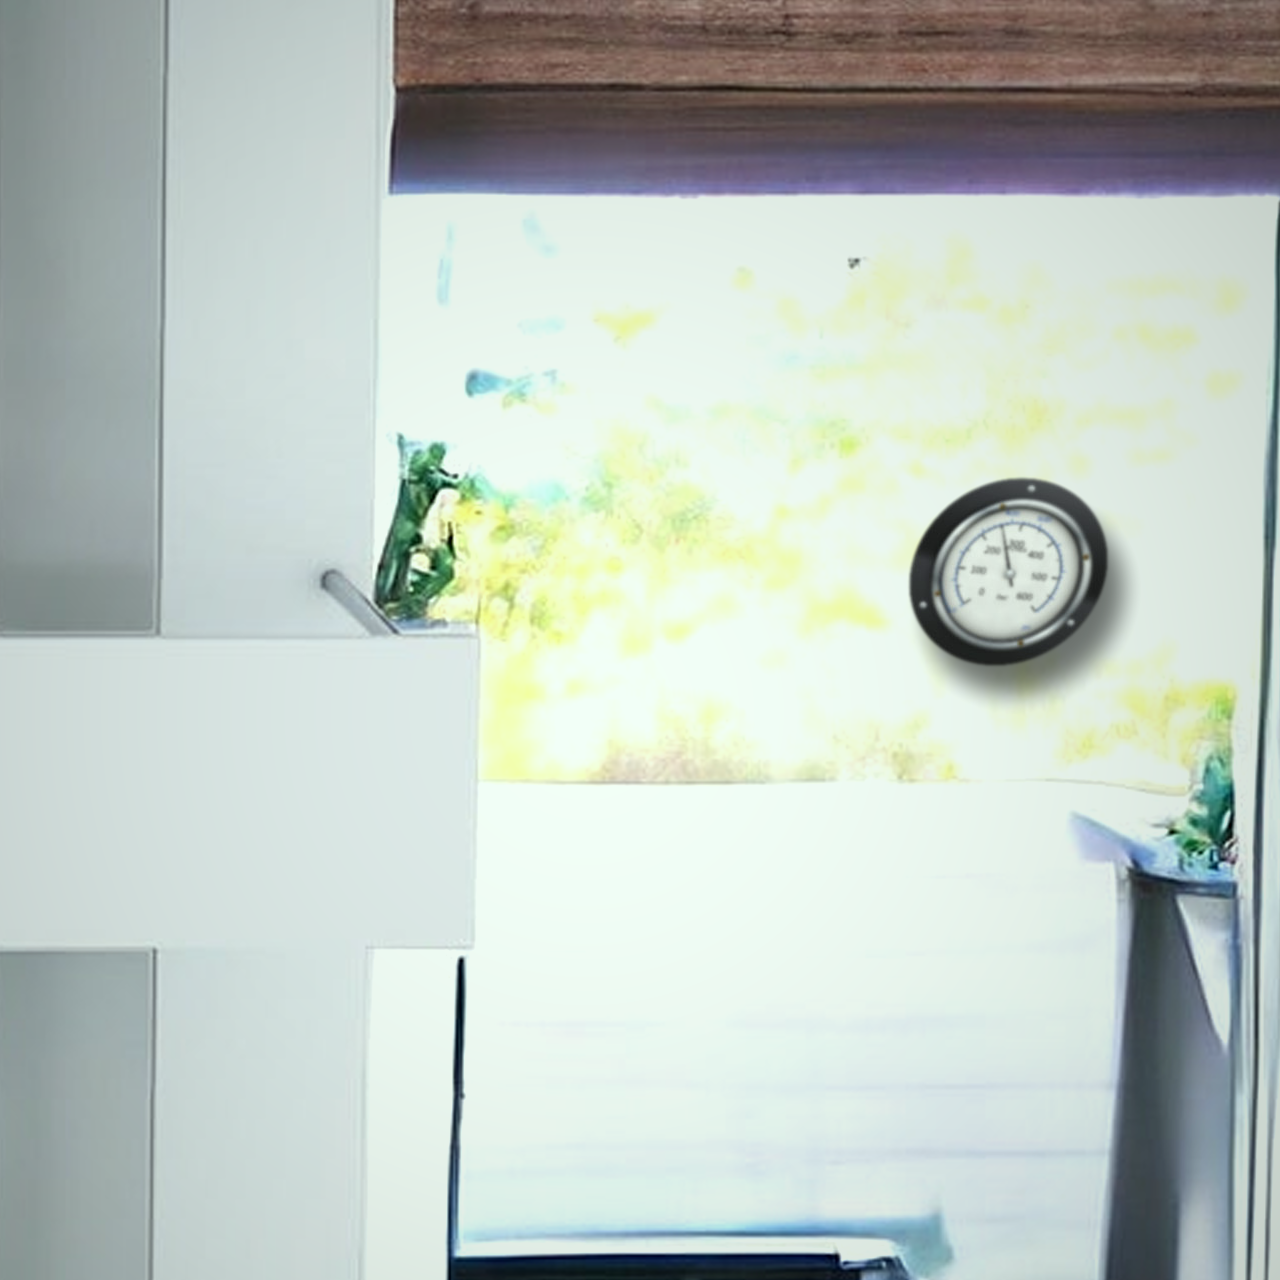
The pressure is value=250 unit=bar
